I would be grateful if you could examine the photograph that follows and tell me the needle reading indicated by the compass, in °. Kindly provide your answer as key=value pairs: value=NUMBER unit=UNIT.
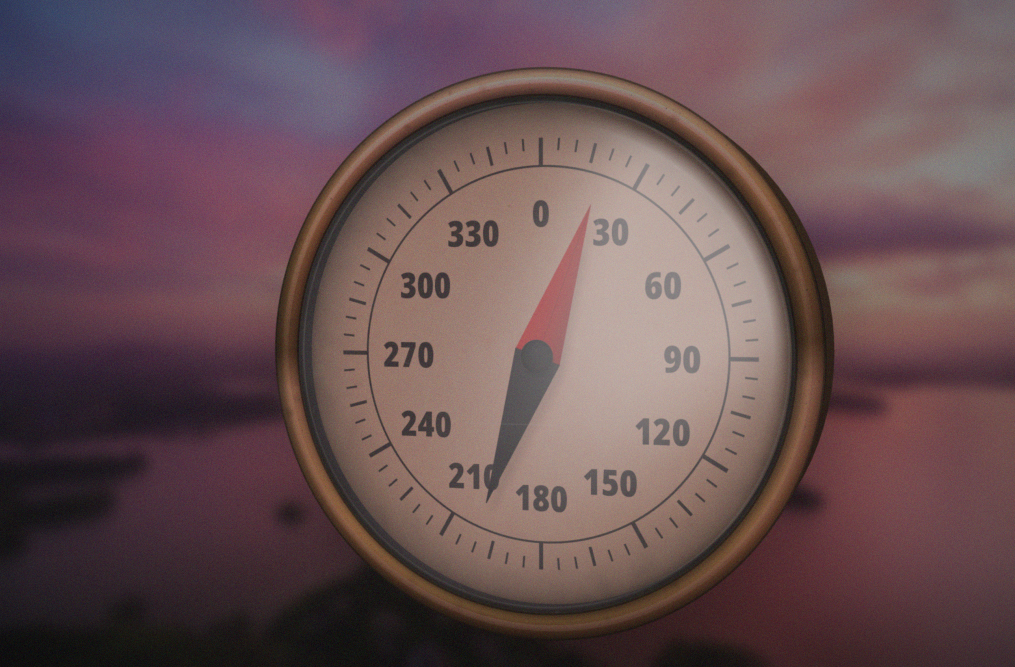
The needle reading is value=20 unit=°
